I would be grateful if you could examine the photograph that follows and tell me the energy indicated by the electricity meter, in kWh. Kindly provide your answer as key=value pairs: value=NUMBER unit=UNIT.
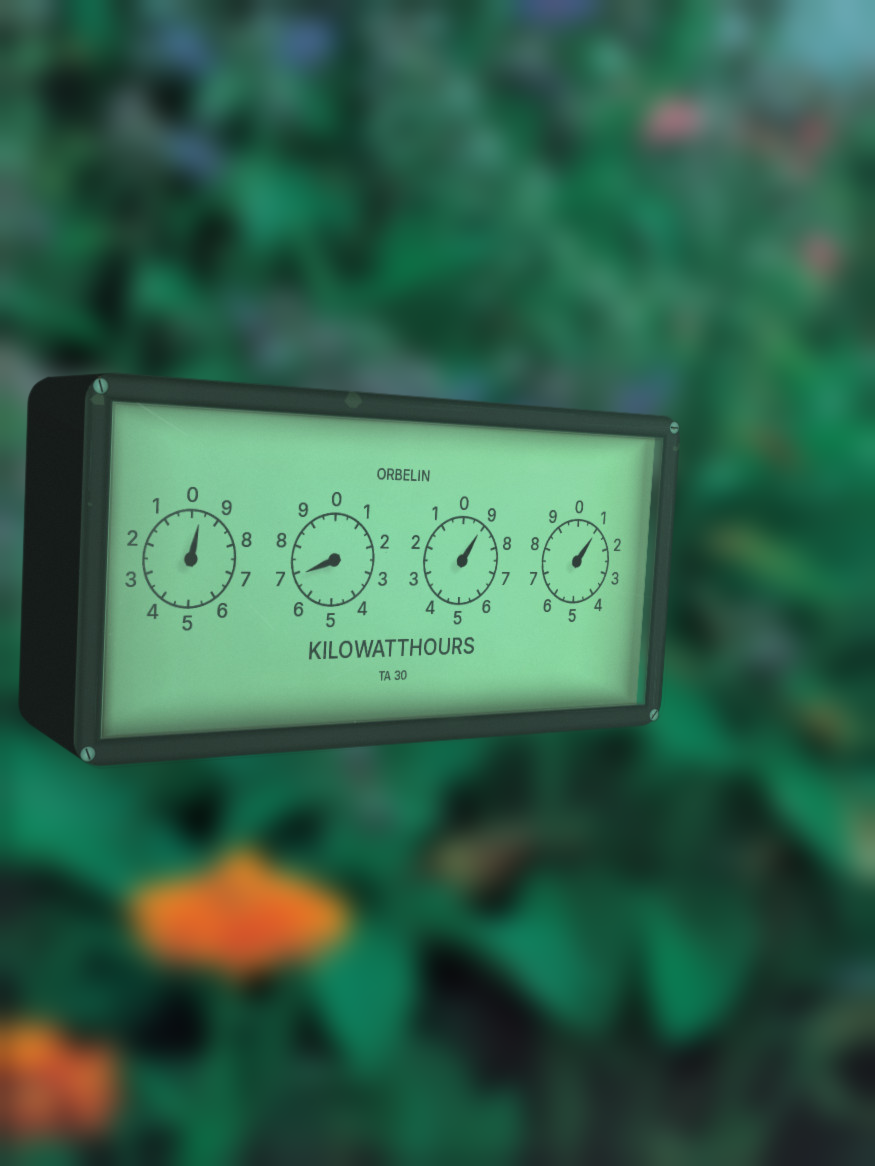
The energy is value=9691 unit=kWh
